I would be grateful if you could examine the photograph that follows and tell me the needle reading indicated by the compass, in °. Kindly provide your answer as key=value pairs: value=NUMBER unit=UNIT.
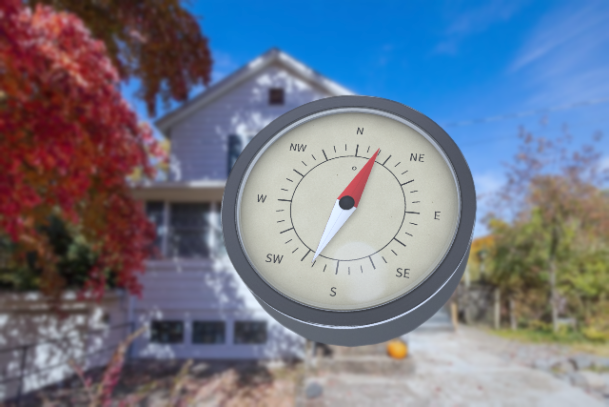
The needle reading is value=20 unit=°
